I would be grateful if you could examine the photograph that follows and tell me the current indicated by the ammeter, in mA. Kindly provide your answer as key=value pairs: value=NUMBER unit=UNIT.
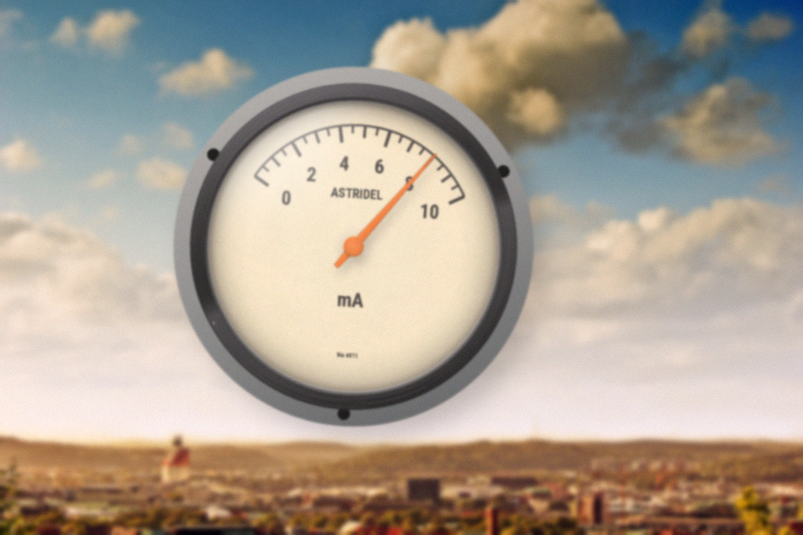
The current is value=8 unit=mA
